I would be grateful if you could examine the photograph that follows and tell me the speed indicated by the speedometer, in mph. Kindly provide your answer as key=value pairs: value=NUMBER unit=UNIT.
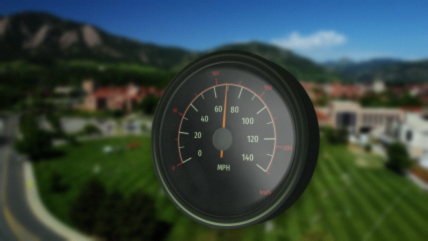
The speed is value=70 unit=mph
